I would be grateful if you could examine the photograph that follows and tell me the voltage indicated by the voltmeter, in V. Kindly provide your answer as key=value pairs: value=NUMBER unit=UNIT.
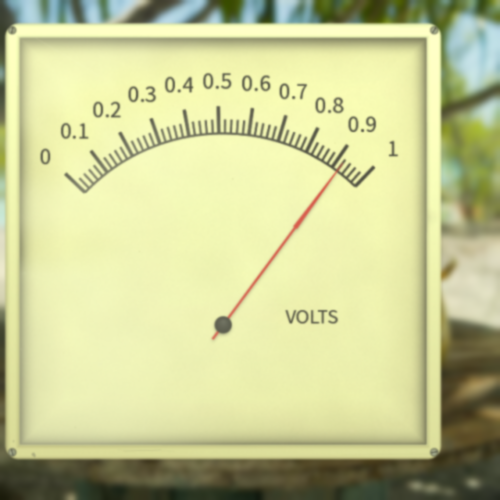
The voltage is value=0.92 unit=V
